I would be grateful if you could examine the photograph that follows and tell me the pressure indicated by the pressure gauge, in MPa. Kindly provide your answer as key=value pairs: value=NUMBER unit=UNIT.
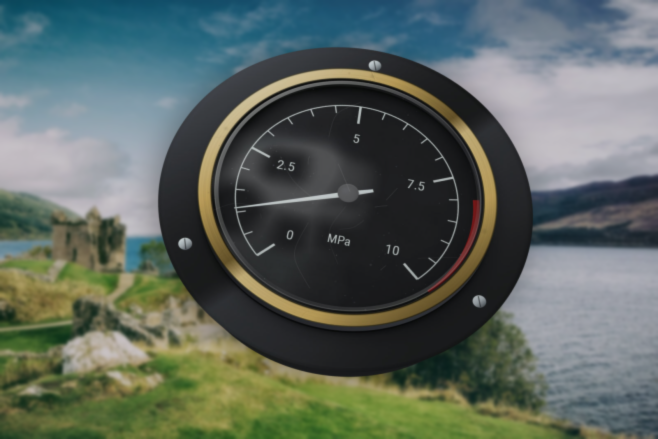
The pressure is value=1 unit=MPa
